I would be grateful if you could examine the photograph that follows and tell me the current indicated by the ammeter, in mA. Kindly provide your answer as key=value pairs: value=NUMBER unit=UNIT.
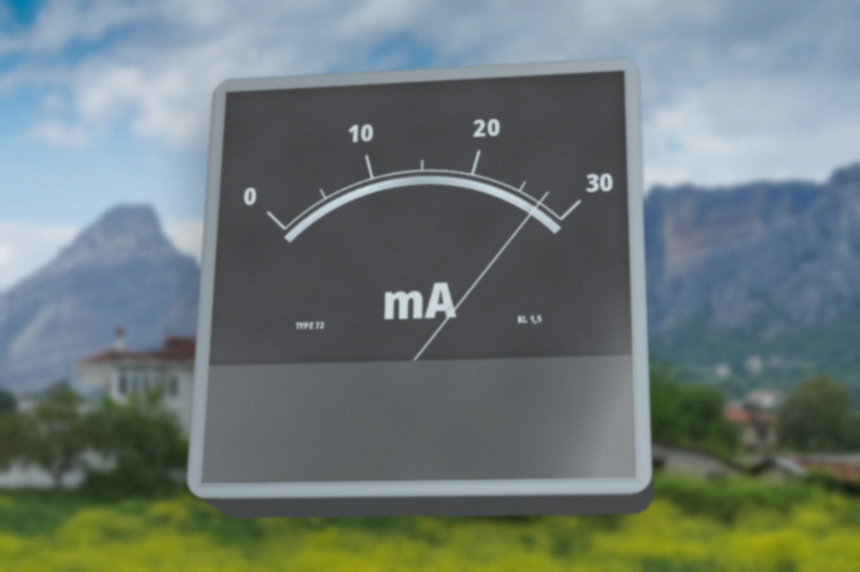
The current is value=27.5 unit=mA
